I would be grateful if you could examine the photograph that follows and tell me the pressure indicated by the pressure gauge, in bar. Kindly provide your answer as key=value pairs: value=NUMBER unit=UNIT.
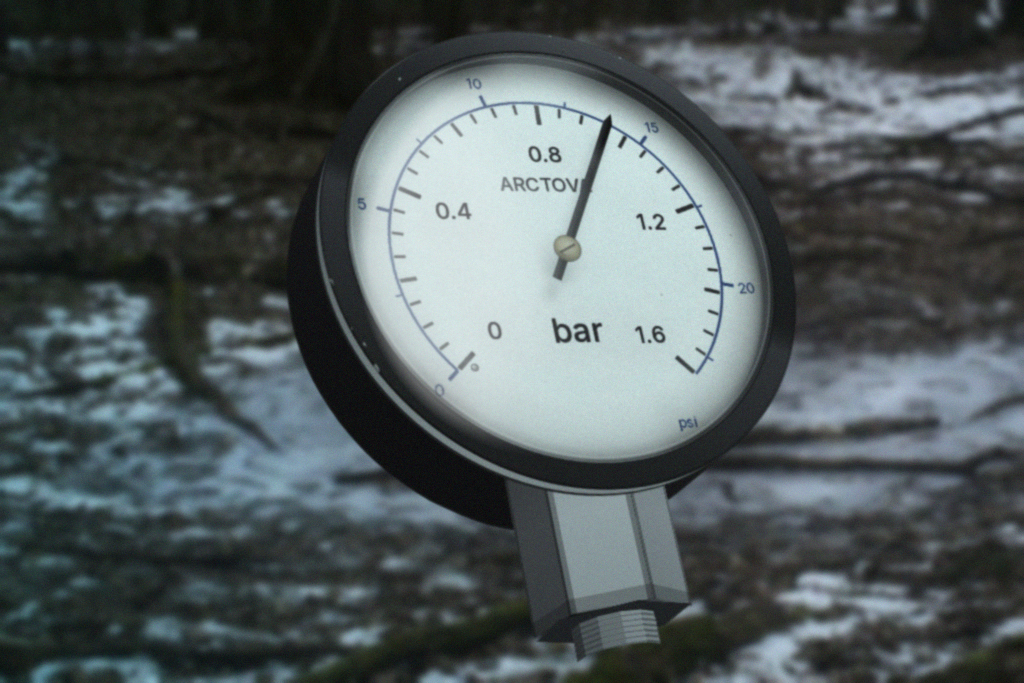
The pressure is value=0.95 unit=bar
